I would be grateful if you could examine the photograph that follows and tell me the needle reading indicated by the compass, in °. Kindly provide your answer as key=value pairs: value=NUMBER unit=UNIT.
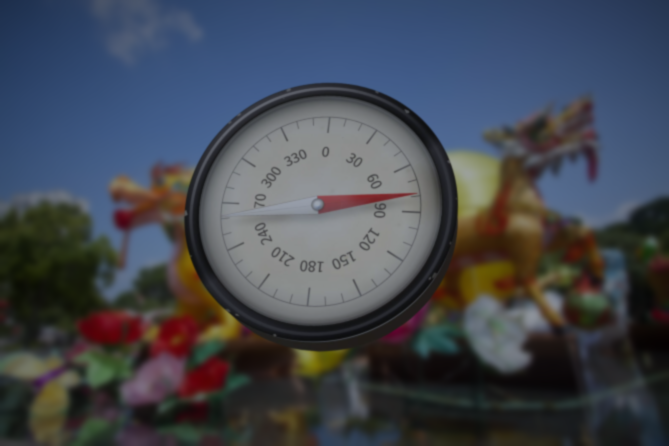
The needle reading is value=80 unit=°
